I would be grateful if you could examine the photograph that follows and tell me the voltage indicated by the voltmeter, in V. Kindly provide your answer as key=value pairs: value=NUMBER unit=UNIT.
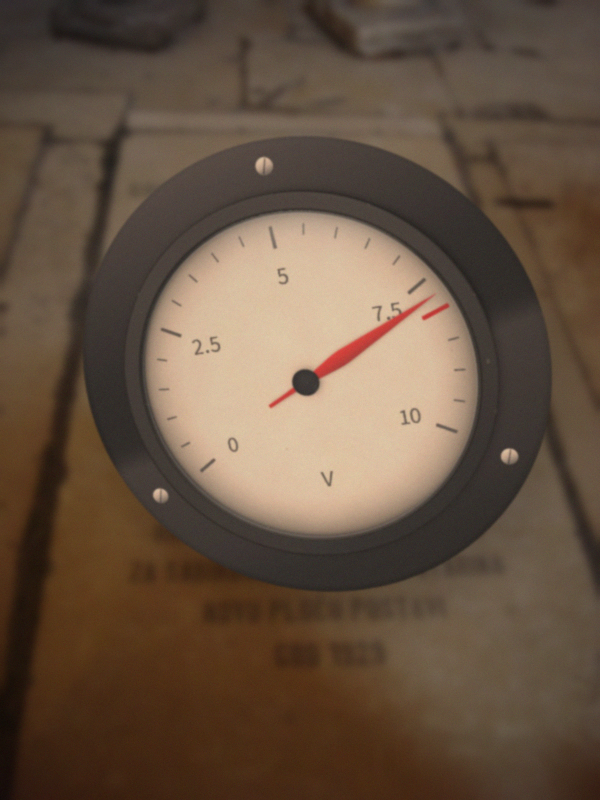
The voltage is value=7.75 unit=V
